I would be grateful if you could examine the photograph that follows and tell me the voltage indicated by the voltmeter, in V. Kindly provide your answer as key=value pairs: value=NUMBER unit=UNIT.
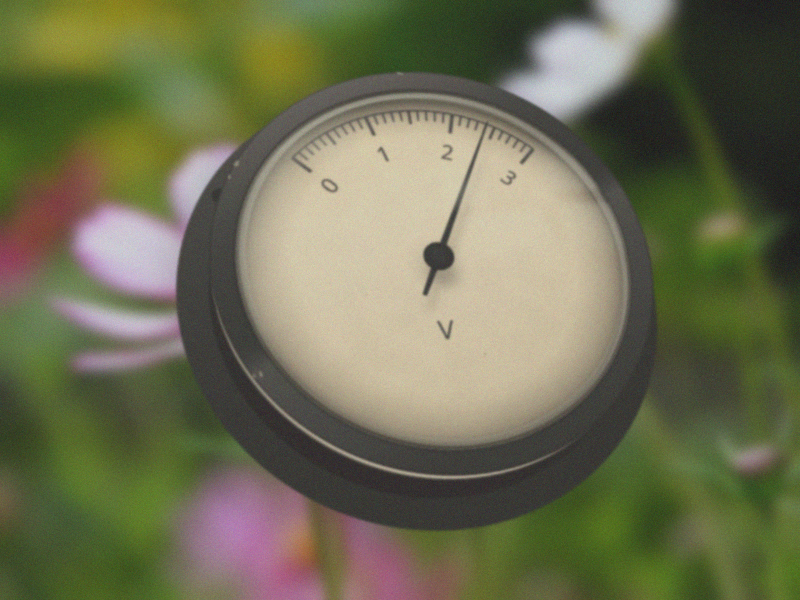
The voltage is value=2.4 unit=V
